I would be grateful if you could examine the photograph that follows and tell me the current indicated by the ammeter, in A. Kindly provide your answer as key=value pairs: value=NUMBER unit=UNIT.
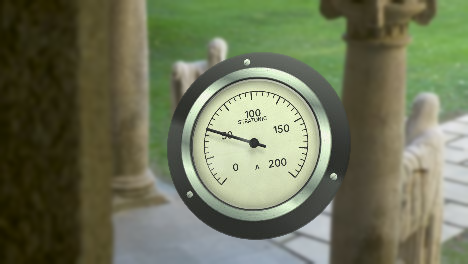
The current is value=50 unit=A
